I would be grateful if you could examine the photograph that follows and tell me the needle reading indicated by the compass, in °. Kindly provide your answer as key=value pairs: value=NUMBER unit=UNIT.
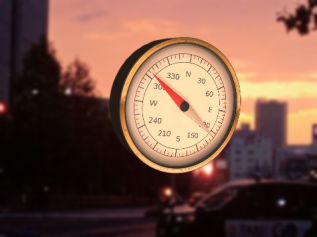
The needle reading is value=305 unit=°
